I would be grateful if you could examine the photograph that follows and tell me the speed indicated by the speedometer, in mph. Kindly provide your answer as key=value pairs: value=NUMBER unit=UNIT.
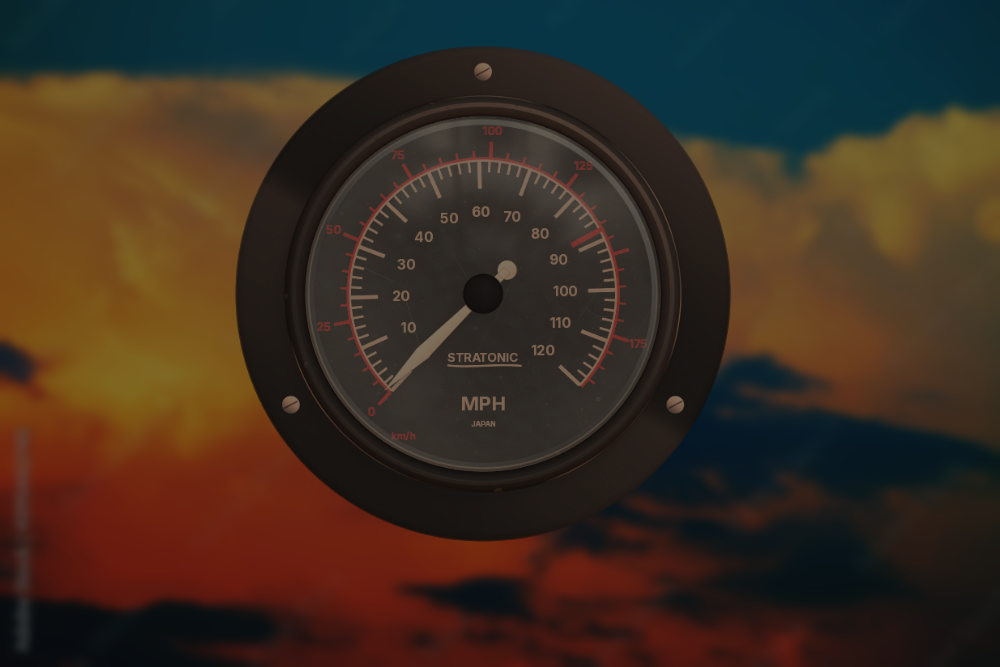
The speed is value=1 unit=mph
